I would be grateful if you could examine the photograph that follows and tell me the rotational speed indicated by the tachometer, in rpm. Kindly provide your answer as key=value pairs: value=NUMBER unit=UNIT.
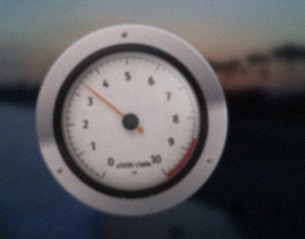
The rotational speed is value=3400 unit=rpm
